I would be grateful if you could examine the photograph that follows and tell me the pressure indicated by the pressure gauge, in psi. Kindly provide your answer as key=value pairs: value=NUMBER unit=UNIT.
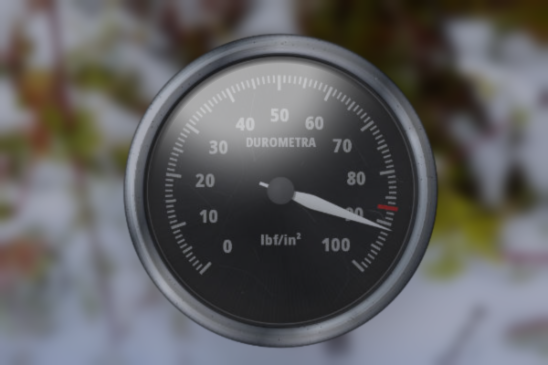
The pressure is value=91 unit=psi
